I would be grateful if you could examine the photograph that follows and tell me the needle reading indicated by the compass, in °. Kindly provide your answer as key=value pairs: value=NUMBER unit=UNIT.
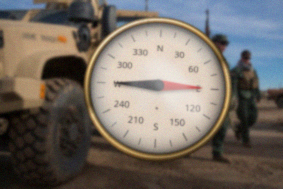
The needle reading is value=90 unit=°
